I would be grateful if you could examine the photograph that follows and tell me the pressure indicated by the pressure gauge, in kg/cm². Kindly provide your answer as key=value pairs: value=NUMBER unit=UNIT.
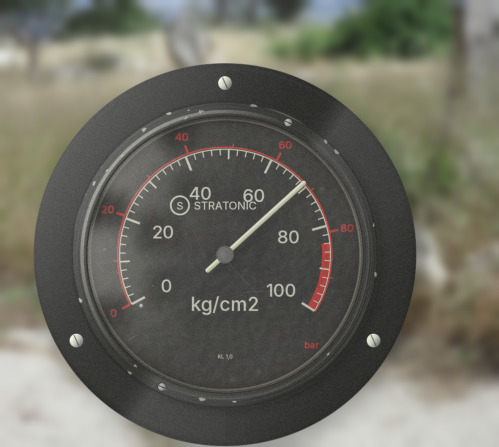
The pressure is value=69 unit=kg/cm²
